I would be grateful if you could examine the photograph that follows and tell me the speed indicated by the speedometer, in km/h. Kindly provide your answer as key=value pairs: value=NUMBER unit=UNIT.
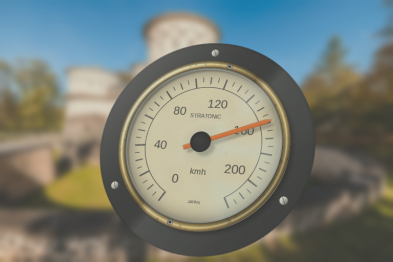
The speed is value=160 unit=km/h
